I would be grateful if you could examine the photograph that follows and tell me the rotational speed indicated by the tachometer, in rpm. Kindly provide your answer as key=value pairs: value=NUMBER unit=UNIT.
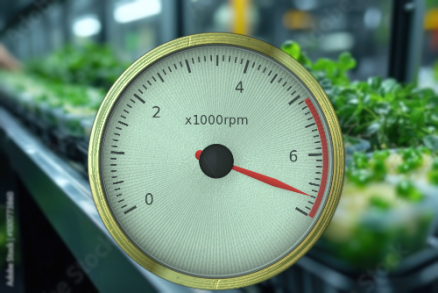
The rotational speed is value=6700 unit=rpm
